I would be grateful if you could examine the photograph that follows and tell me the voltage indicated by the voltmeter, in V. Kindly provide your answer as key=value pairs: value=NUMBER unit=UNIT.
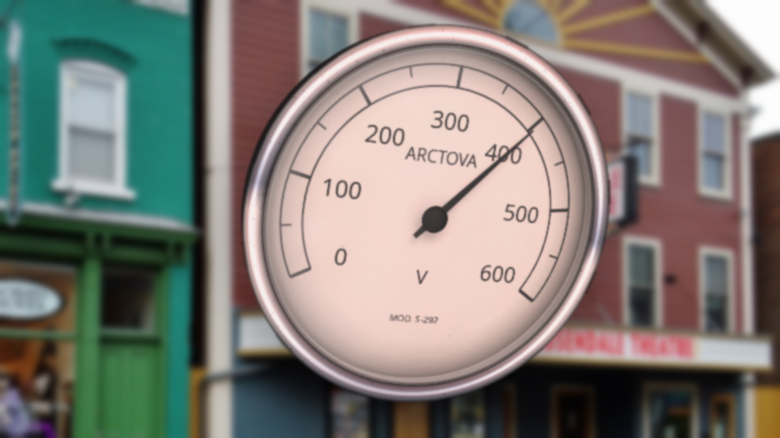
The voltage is value=400 unit=V
